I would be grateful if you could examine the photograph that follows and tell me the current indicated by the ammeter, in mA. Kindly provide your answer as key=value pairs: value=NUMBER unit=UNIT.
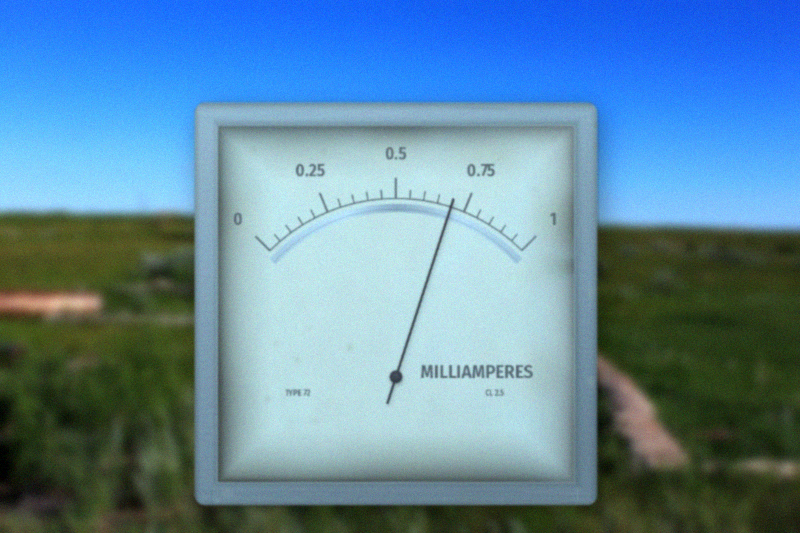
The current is value=0.7 unit=mA
